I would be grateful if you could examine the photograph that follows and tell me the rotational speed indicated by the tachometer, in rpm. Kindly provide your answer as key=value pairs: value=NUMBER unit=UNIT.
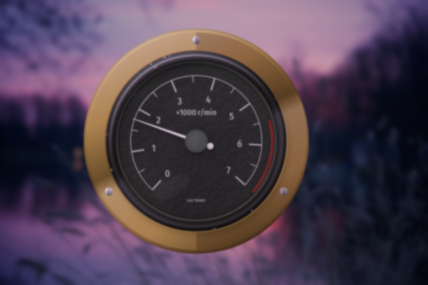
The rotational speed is value=1750 unit=rpm
